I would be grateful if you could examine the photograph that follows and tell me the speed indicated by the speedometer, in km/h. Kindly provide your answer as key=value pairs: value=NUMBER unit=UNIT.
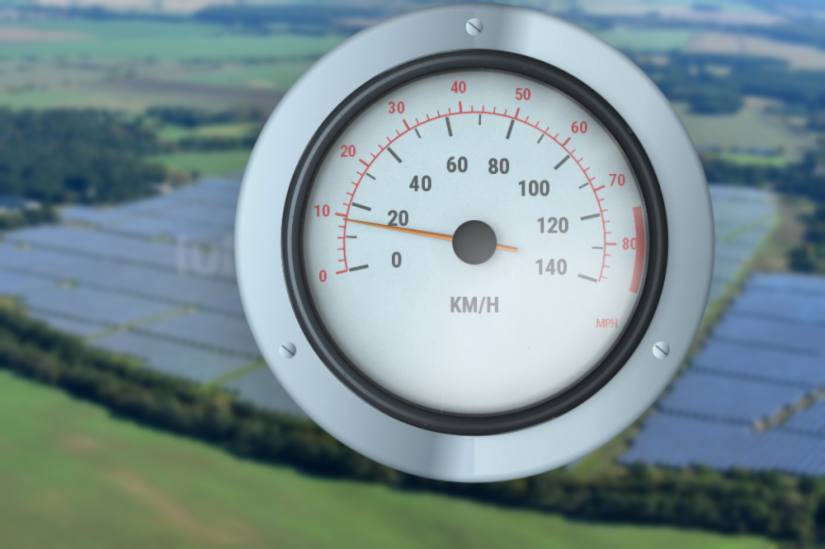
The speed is value=15 unit=km/h
